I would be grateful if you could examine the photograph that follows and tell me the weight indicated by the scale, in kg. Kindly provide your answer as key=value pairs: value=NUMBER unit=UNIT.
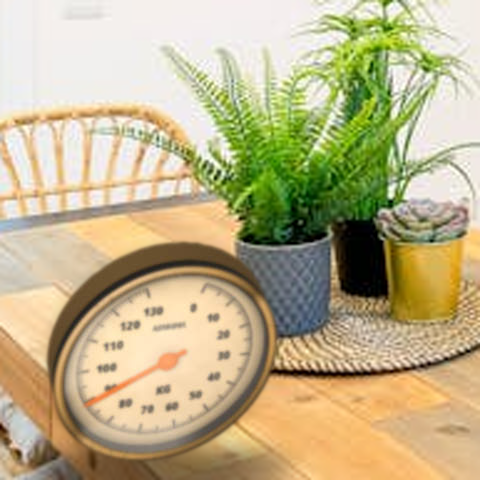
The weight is value=90 unit=kg
